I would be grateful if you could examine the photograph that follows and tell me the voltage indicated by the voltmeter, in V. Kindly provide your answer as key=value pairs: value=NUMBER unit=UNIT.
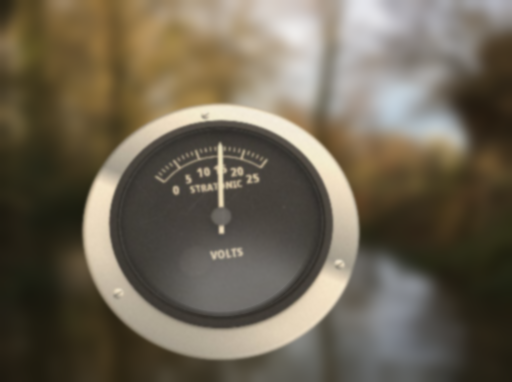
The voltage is value=15 unit=V
